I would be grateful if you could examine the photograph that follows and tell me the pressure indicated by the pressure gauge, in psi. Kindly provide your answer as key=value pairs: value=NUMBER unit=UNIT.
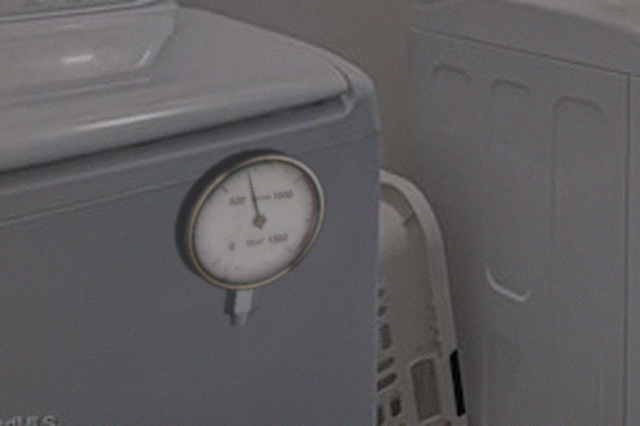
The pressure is value=650 unit=psi
